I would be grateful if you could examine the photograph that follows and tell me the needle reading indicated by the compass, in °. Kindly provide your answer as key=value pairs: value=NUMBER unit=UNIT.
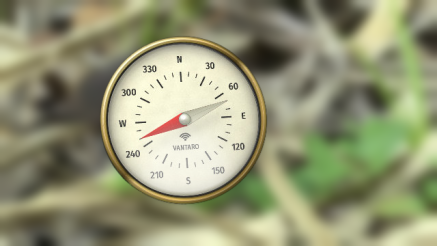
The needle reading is value=250 unit=°
